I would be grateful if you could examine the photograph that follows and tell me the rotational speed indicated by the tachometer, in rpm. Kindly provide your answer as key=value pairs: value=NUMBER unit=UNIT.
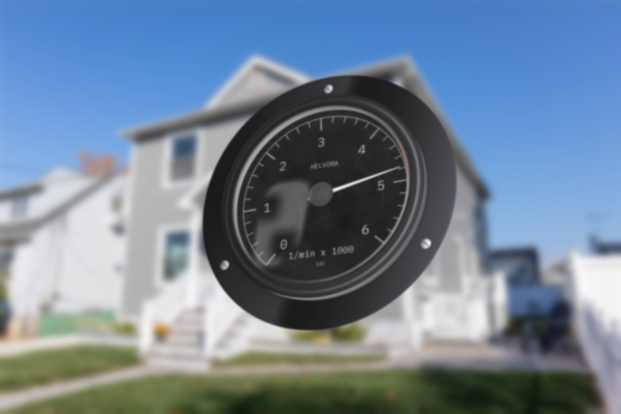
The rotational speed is value=4800 unit=rpm
